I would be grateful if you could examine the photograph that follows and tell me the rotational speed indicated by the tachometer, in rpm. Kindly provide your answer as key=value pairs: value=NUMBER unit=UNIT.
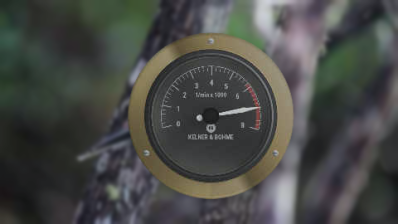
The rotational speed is value=7000 unit=rpm
